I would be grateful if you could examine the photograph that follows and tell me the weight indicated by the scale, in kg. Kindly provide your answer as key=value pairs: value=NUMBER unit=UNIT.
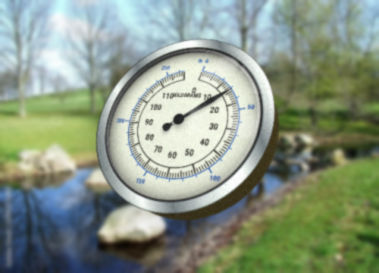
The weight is value=15 unit=kg
